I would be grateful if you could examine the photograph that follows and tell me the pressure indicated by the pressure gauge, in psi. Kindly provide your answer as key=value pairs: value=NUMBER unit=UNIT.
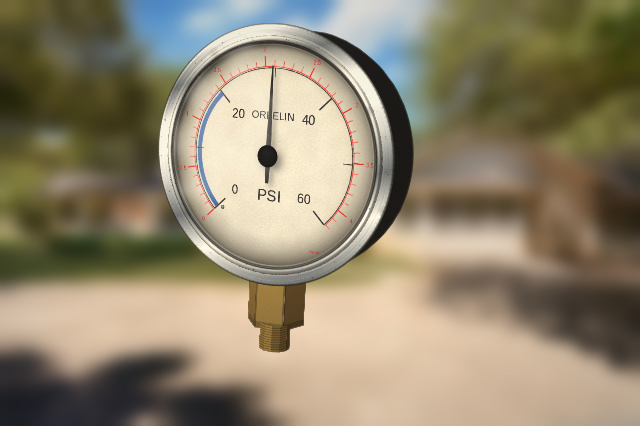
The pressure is value=30 unit=psi
